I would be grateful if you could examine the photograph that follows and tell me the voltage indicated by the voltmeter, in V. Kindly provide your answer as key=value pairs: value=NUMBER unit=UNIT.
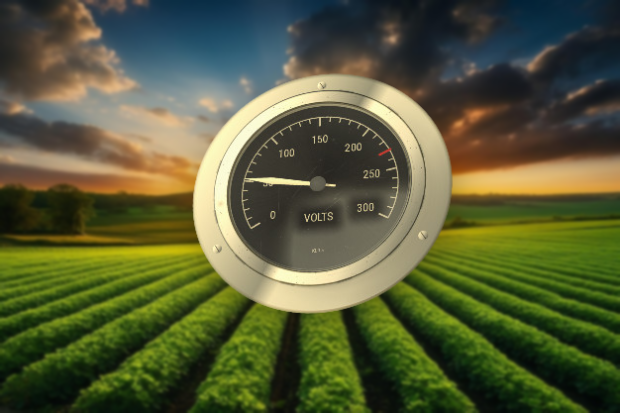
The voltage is value=50 unit=V
